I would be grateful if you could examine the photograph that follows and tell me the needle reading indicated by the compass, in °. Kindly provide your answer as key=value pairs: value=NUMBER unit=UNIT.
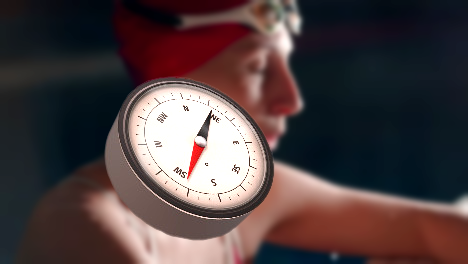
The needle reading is value=215 unit=°
